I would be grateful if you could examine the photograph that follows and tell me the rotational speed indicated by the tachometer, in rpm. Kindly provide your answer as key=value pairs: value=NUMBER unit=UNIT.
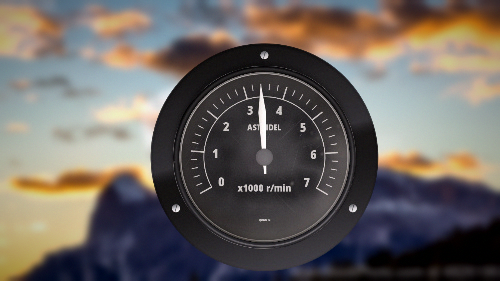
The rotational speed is value=3400 unit=rpm
